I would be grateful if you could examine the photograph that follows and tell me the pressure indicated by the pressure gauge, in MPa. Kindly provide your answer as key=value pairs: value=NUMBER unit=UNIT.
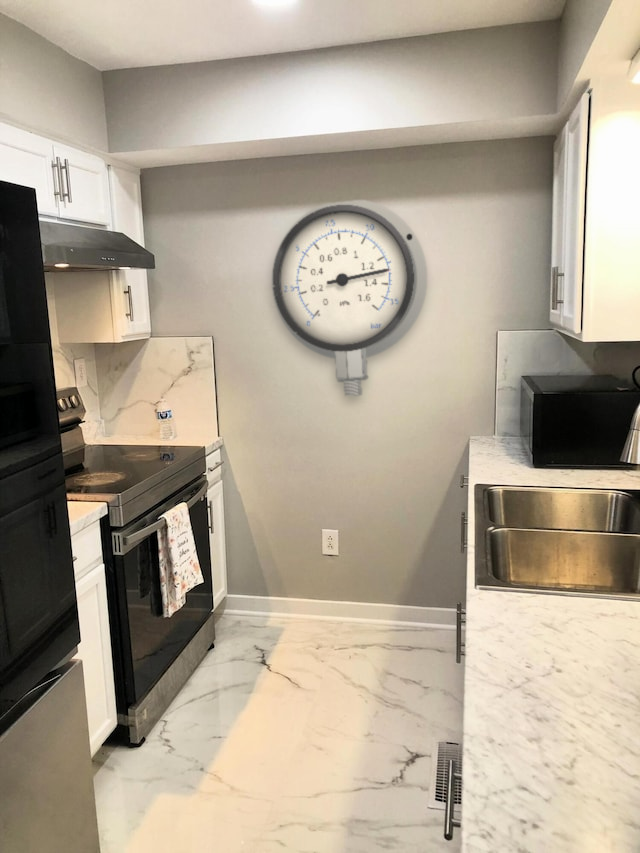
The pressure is value=1.3 unit=MPa
